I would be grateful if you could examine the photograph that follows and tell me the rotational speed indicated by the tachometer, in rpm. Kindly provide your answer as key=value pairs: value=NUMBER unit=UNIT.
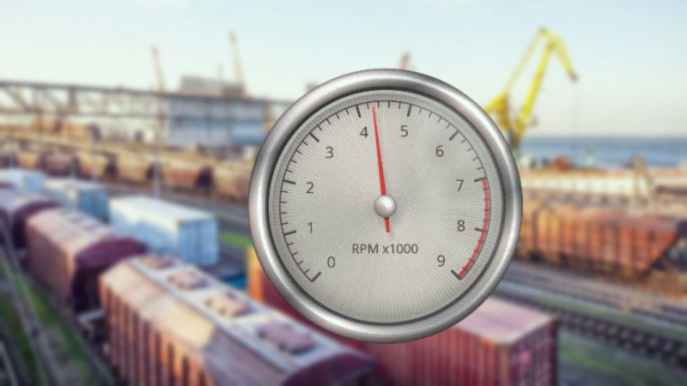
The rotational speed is value=4300 unit=rpm
